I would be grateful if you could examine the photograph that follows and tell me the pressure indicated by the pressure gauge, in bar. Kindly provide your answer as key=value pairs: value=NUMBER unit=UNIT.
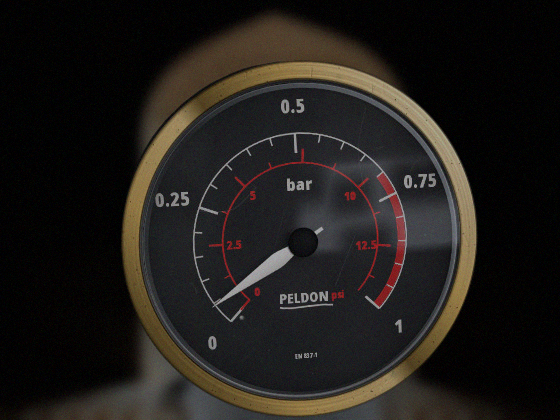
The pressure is value=0.05 unit=bar
